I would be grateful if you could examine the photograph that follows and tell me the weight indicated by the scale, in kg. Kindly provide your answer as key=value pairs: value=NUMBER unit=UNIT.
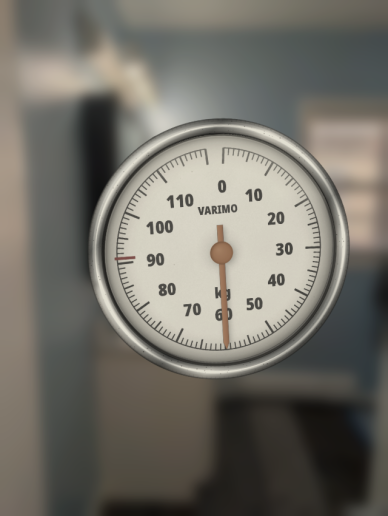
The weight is value=60 unit=kg
